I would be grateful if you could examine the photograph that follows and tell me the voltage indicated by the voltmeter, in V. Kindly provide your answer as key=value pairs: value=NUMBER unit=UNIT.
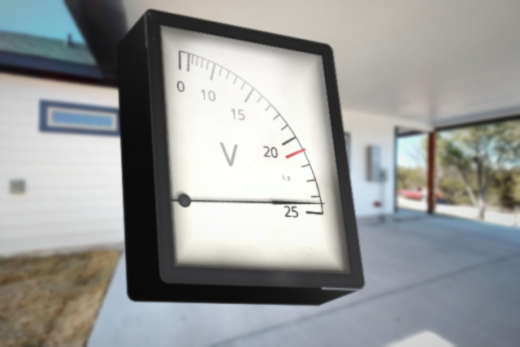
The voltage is value=24.5 unit=V
